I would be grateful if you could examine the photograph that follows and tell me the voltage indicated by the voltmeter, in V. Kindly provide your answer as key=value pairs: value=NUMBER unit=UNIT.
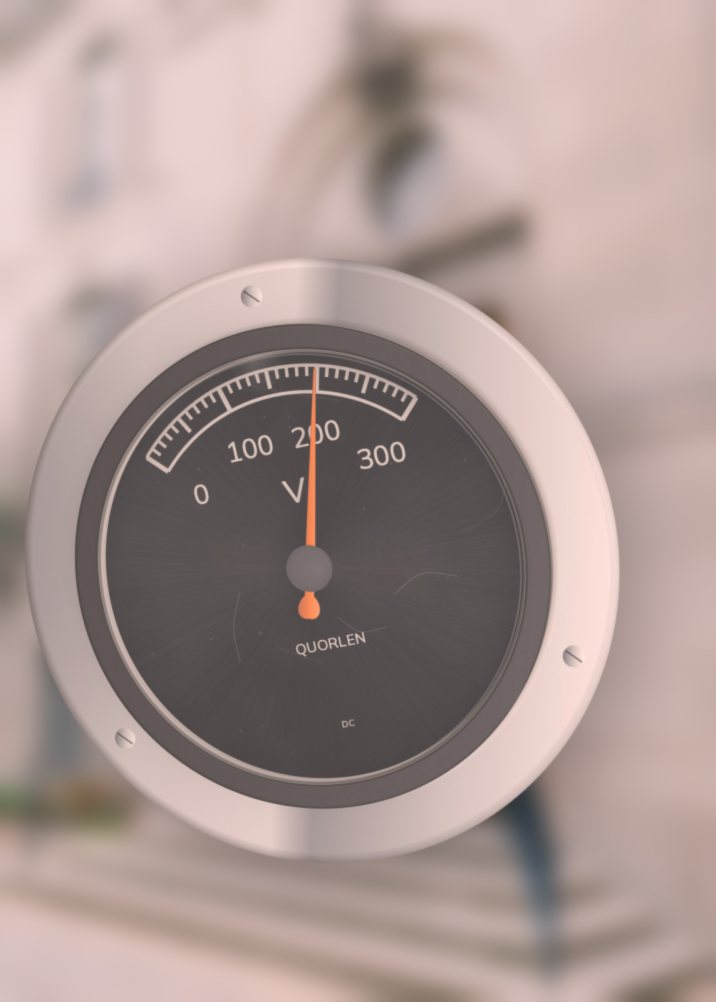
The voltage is value=200 unit=V
